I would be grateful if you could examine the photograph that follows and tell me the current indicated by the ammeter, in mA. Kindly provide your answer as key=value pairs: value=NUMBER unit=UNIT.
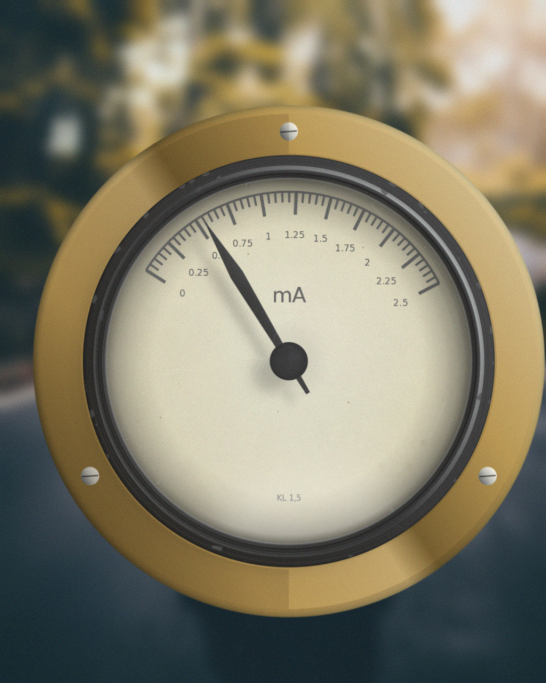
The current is value=0.55 unit=mA
